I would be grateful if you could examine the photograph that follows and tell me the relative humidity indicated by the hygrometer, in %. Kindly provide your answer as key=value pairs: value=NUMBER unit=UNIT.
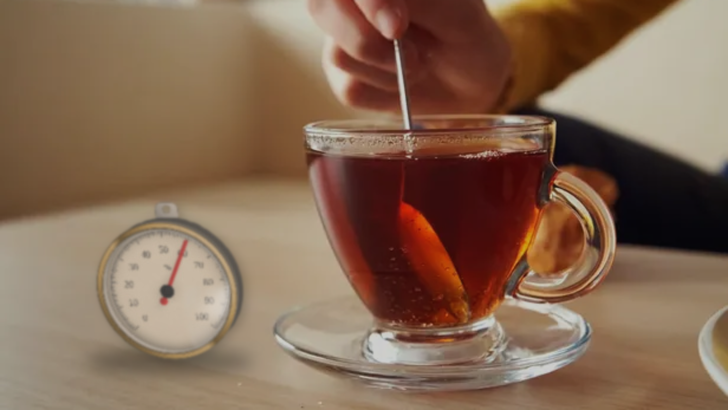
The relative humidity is value=60 unit=%
